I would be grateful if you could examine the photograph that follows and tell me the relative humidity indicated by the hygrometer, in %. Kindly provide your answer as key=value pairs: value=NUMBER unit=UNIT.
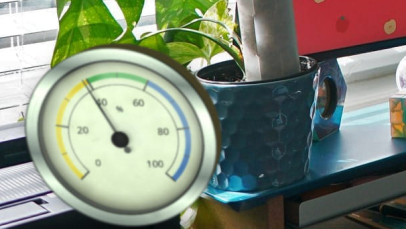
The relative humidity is value=40 unit=%
